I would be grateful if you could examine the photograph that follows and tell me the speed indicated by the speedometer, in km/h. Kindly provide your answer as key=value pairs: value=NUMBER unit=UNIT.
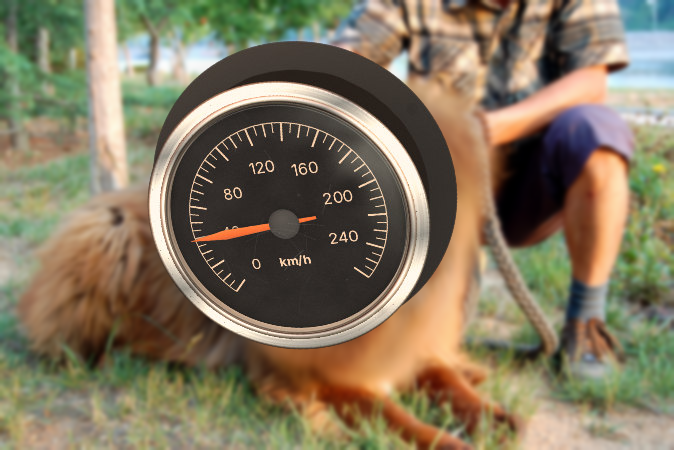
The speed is value=40 unit=km/h
